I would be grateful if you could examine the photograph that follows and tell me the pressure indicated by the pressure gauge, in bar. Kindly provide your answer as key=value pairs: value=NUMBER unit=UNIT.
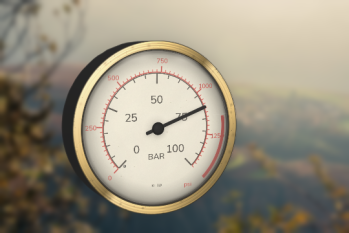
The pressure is value=75 unit=bar
